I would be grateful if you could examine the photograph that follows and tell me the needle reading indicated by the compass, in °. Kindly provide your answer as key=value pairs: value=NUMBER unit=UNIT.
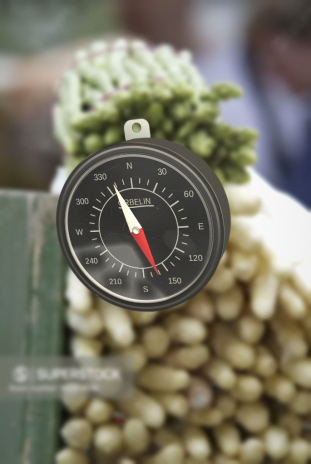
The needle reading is value=160 unit=°
